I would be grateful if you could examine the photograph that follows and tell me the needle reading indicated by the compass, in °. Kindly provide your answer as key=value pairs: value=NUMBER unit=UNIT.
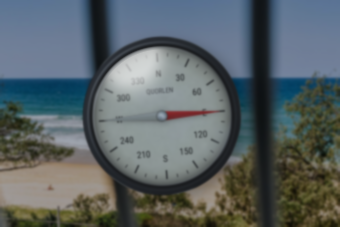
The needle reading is value=90 unit=°
